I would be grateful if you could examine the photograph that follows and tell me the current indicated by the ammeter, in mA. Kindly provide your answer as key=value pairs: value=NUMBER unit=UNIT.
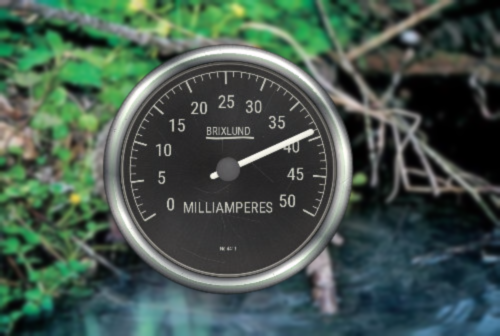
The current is value=39 unit=mA
